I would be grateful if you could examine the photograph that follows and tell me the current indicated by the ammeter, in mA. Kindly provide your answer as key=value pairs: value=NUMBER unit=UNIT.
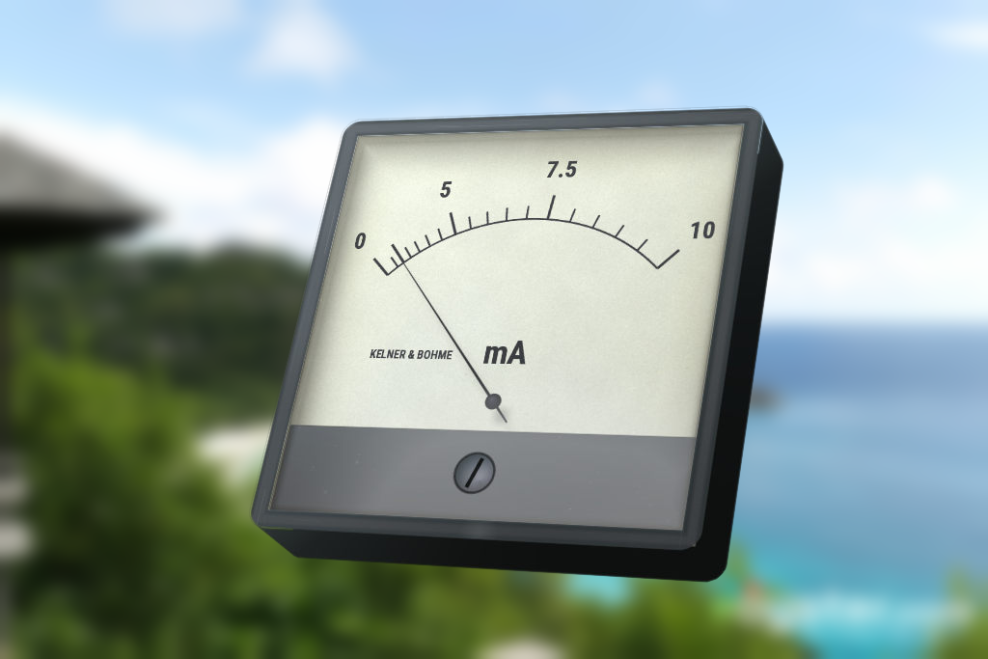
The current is value=2.5 unit=mA
